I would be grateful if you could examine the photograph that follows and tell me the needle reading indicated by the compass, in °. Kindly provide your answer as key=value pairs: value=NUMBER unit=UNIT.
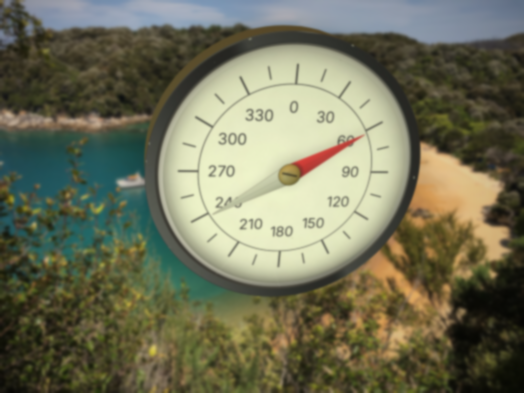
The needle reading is value=60 unit=°
